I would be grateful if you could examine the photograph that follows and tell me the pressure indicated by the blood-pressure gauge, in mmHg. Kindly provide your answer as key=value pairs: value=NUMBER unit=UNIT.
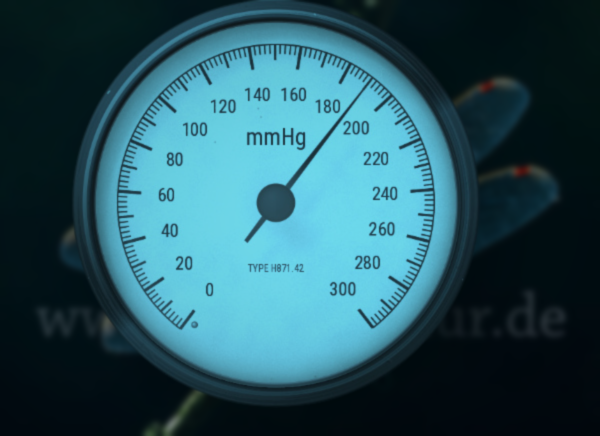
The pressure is value=190 unit=mmHg
